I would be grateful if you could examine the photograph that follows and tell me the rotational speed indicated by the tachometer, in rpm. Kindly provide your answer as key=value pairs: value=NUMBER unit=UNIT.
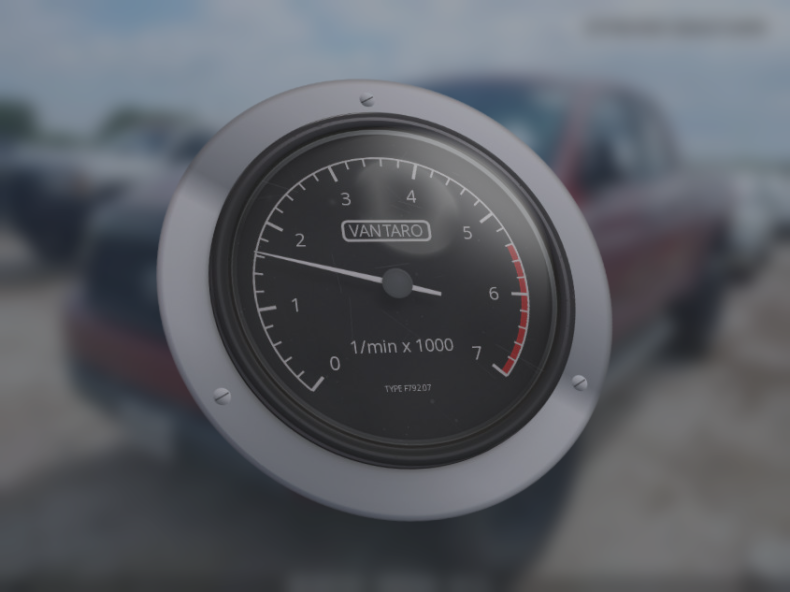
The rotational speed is value=1600 unit=rpm
